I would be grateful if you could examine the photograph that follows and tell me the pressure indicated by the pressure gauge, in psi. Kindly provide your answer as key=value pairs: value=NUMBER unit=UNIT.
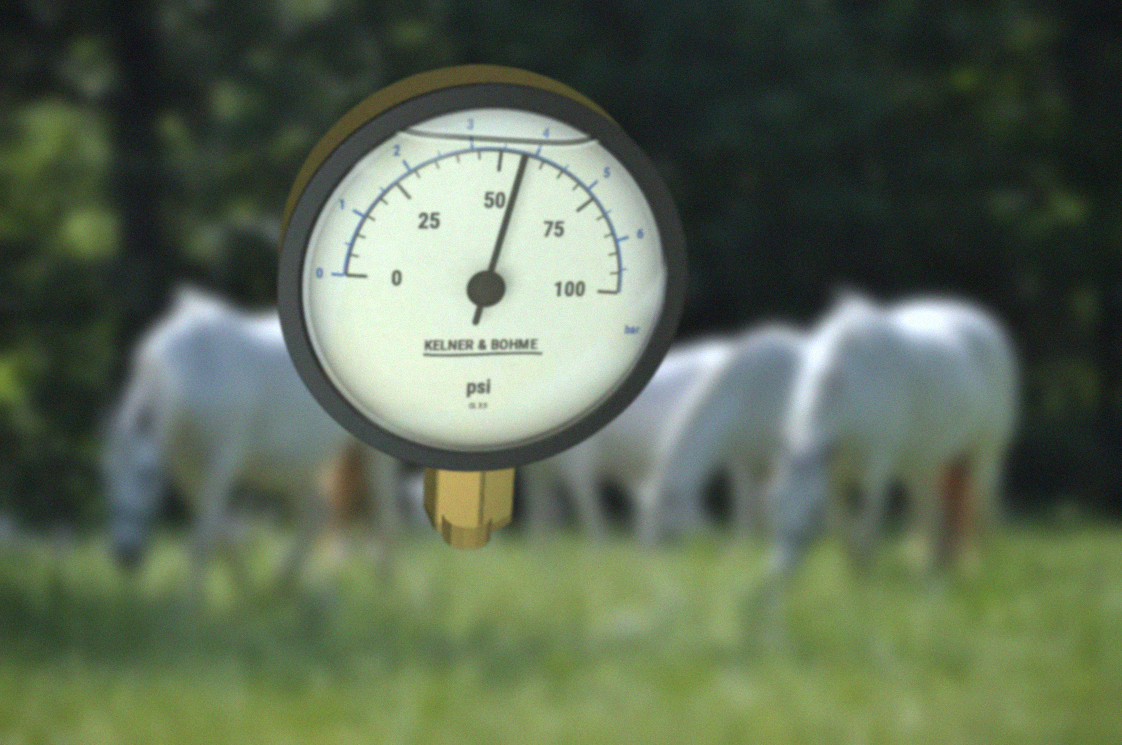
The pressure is value=55 unit=psi
